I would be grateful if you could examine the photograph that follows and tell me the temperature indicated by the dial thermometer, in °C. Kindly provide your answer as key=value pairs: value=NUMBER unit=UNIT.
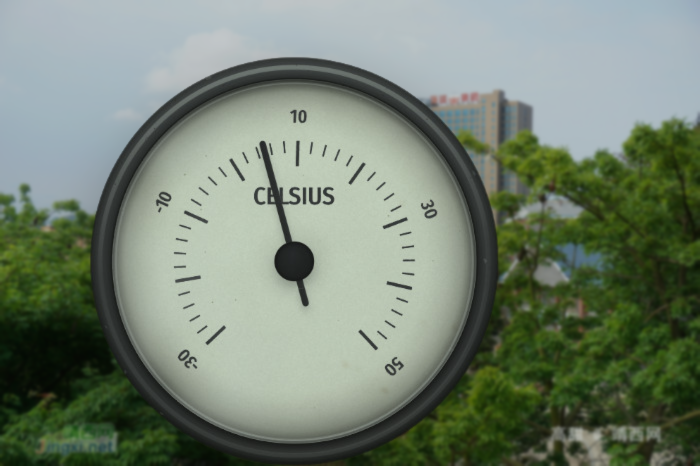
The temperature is value=5 unit=°C
